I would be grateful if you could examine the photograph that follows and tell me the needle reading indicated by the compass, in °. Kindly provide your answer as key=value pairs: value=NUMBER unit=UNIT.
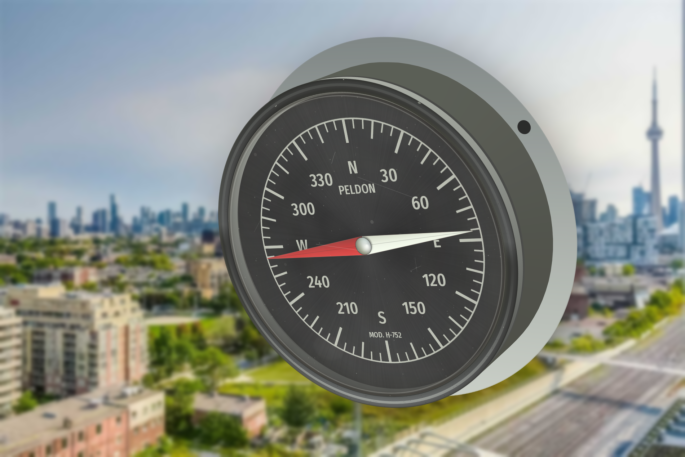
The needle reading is value=265 unit=°
